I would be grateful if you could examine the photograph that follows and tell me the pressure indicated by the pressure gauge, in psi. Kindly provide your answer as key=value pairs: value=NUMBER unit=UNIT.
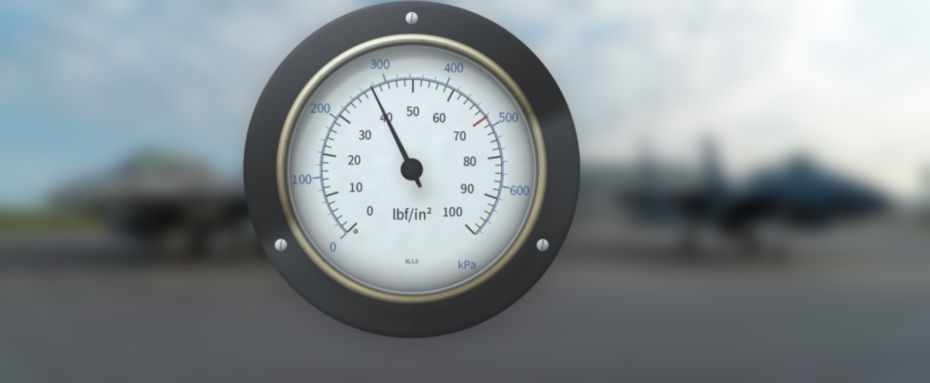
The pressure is value=40 unit=psi
